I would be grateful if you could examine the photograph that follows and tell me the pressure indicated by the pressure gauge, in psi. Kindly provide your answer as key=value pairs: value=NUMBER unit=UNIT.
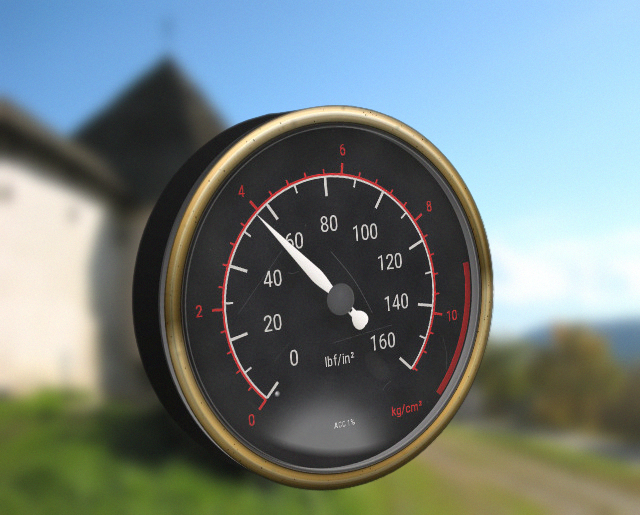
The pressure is value=55 unit=psi
